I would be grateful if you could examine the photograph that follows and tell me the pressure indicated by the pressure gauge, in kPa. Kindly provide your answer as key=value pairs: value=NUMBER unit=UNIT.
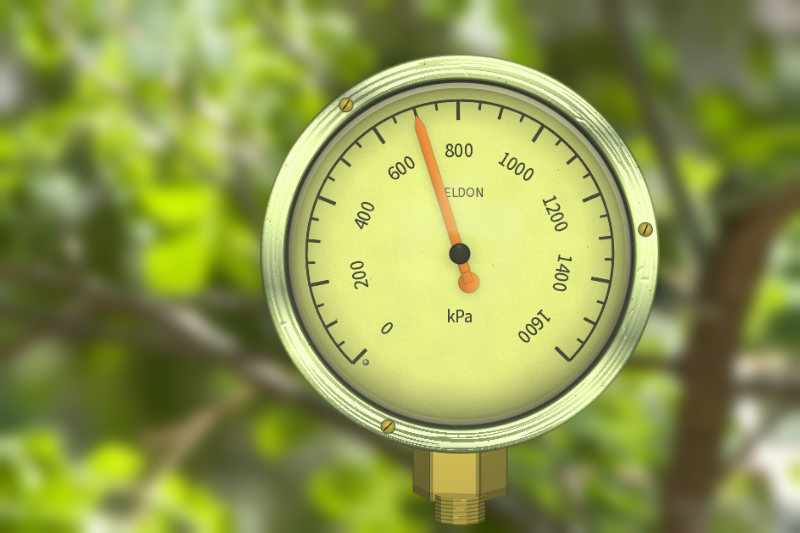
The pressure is value=700 unit=kPa
